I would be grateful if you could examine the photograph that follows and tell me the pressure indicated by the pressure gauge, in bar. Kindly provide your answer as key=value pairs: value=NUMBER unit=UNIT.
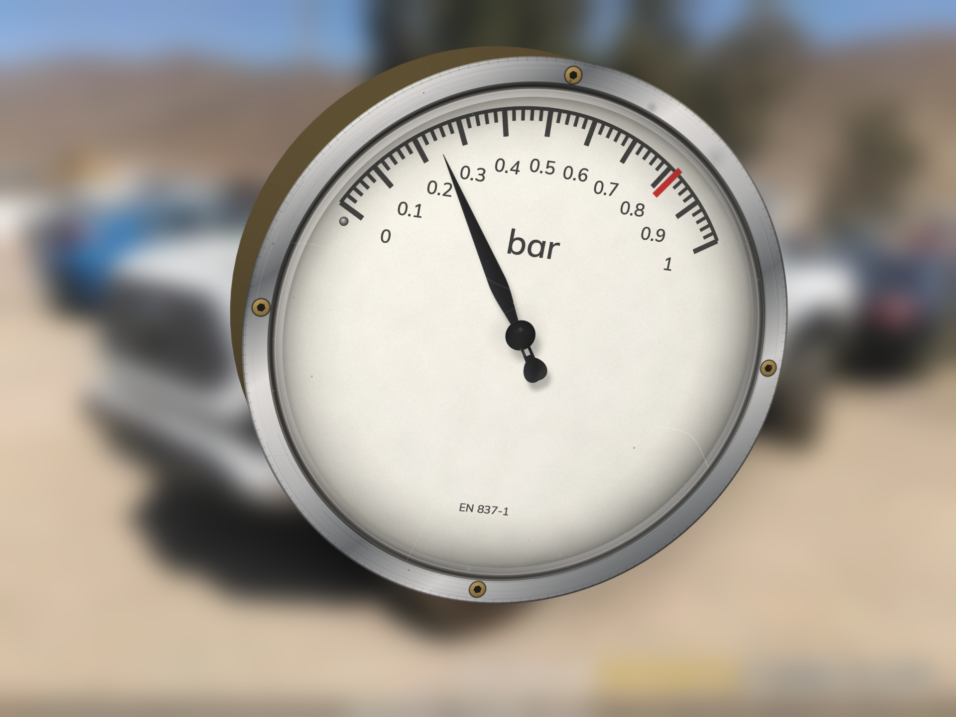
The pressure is value=0.24 unit=bar
